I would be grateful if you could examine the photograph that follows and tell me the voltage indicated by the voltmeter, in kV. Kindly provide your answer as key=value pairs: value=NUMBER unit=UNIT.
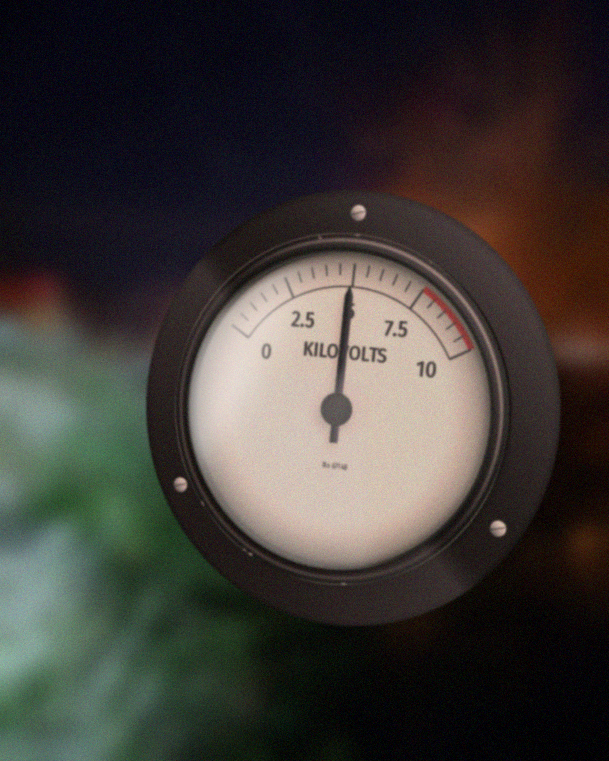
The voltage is value=5 unit=kV
